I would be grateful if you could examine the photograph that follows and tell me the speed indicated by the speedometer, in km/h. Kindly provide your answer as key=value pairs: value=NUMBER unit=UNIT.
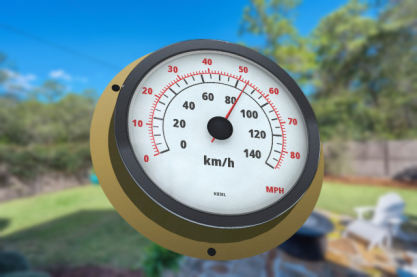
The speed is value=85 unit=km/h
